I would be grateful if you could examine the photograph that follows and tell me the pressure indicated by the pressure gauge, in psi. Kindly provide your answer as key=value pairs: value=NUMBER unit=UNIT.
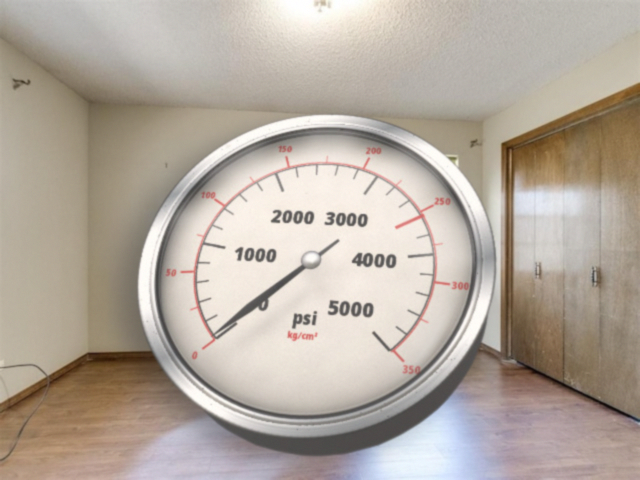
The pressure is value=0 unit=psi
